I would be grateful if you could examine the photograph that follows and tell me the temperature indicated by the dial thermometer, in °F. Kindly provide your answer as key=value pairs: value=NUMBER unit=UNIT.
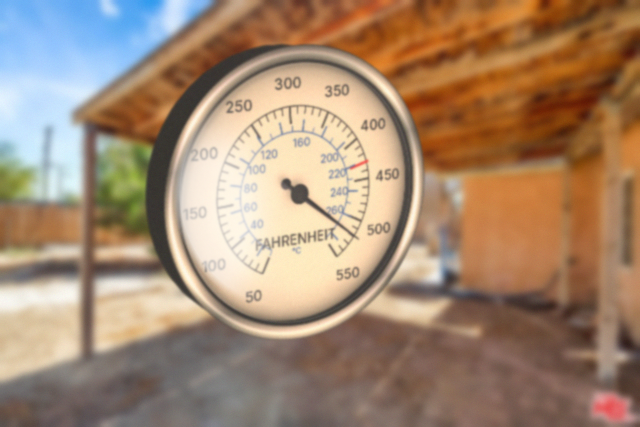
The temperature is value=520 unit=°F
